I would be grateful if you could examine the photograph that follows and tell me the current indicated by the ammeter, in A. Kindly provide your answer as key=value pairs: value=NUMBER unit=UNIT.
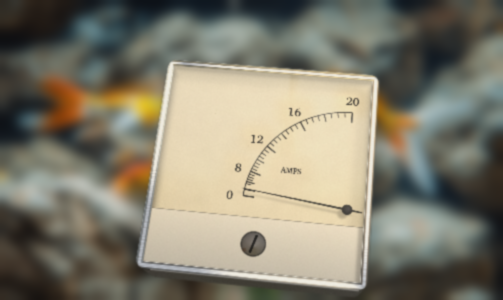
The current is value=4 unit=A
